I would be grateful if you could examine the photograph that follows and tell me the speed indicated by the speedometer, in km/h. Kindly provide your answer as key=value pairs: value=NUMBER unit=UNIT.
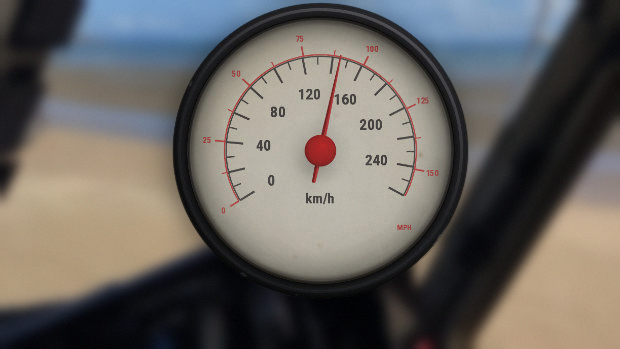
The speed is value=145 unit=km/h
